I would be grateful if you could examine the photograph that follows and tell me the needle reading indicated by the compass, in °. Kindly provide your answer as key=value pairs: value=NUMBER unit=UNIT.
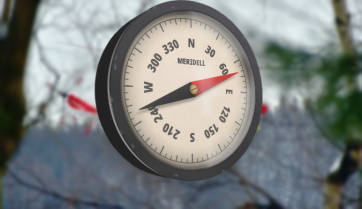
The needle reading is value=70 unit=°
